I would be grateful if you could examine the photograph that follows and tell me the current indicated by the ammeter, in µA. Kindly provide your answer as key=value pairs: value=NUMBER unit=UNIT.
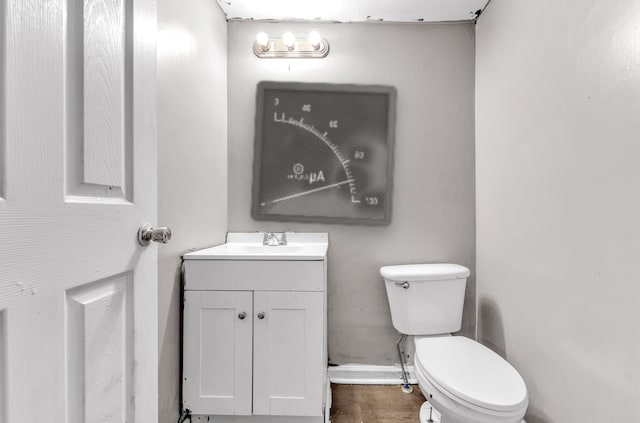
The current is value=90 unit=µA
